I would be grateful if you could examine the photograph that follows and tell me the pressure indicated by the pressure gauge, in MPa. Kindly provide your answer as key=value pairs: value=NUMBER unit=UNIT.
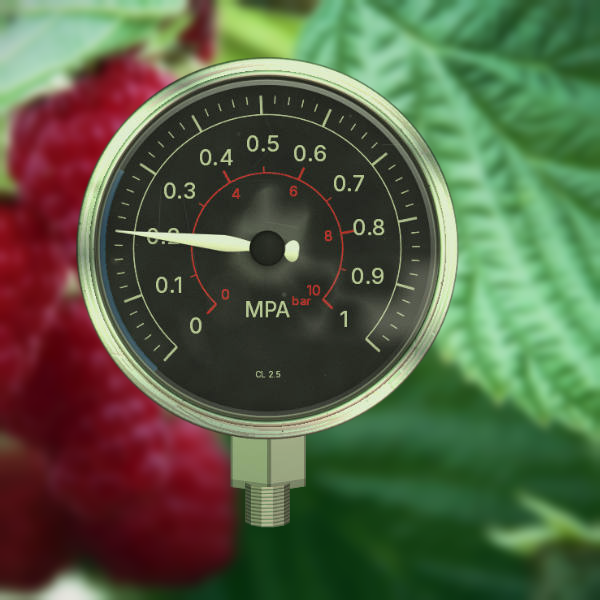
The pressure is value=0.2 unit=MPa
